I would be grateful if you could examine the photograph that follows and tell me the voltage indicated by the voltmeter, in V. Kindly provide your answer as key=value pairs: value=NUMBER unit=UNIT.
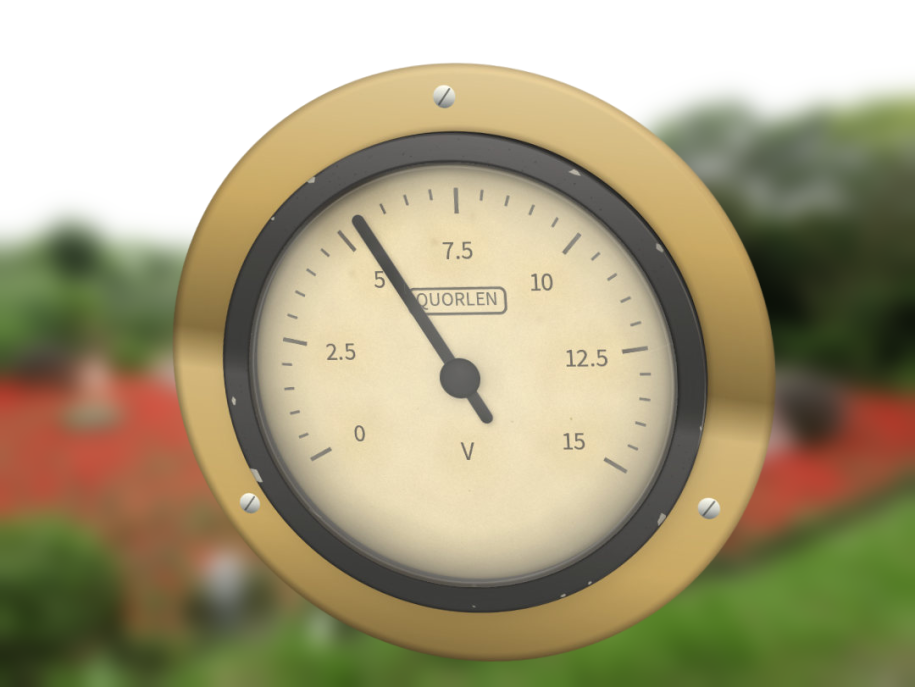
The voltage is value=5.5 unit=V
